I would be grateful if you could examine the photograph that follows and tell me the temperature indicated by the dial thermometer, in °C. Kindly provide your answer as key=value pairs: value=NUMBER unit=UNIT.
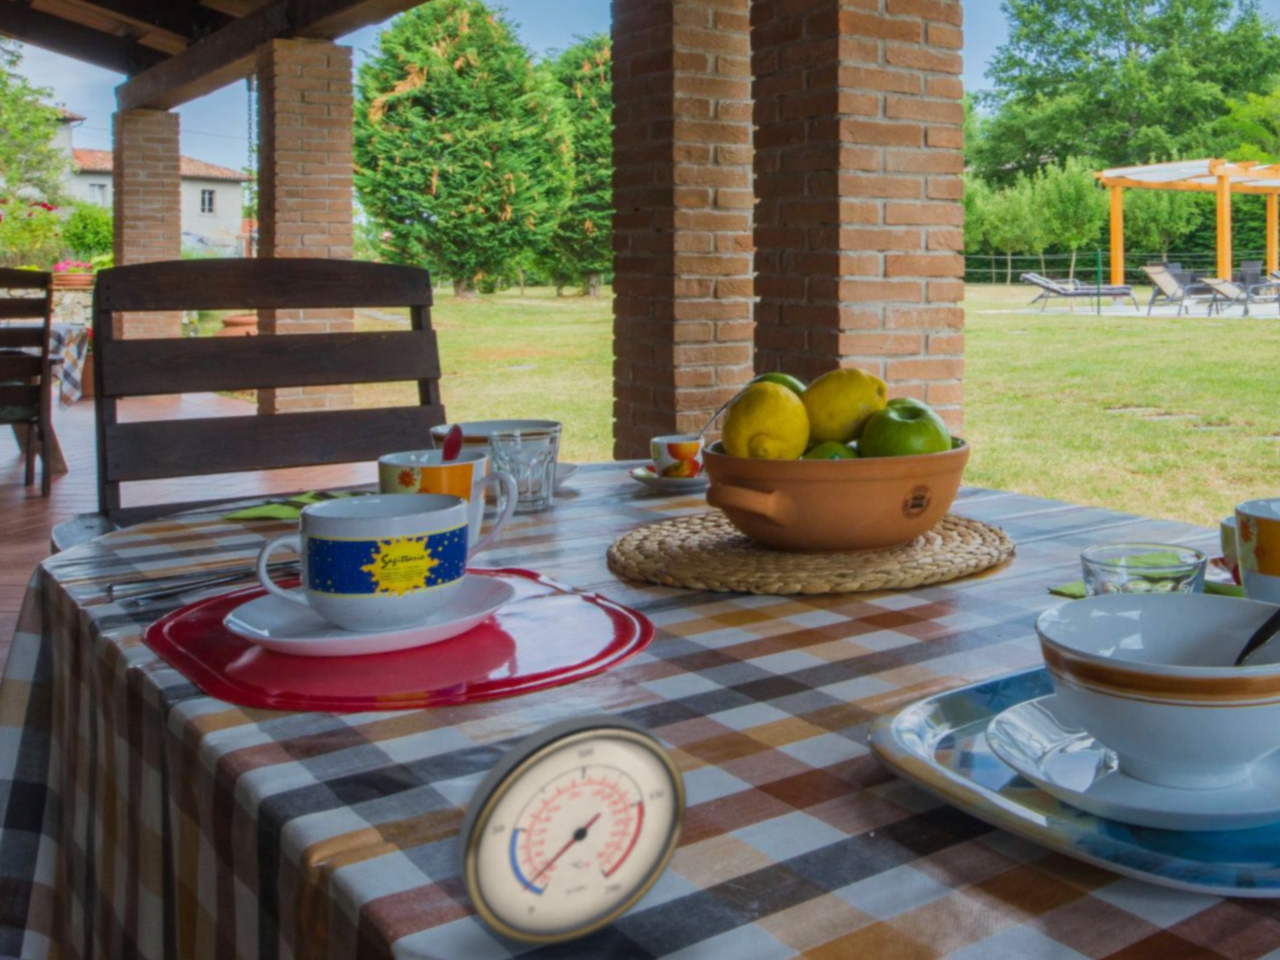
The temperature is value=12.5 unit=°C
